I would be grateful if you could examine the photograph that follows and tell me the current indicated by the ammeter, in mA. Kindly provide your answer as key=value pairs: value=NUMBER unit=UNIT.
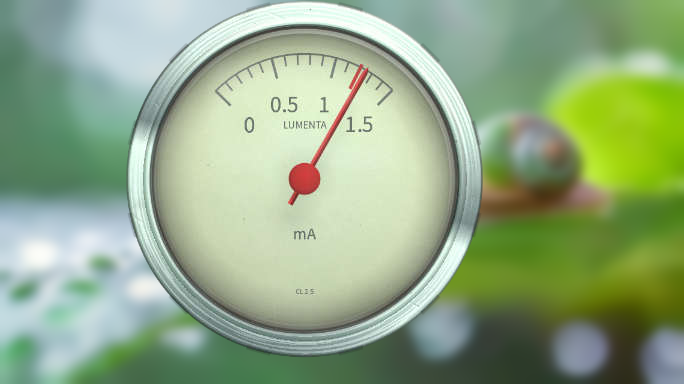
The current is value=1.25 unit=mA
